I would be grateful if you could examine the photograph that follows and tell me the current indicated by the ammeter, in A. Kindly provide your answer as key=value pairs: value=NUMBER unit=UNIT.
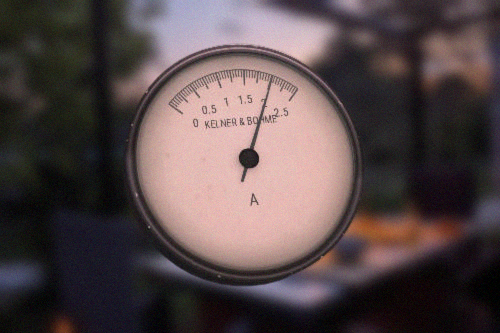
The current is value=2 unit=A
